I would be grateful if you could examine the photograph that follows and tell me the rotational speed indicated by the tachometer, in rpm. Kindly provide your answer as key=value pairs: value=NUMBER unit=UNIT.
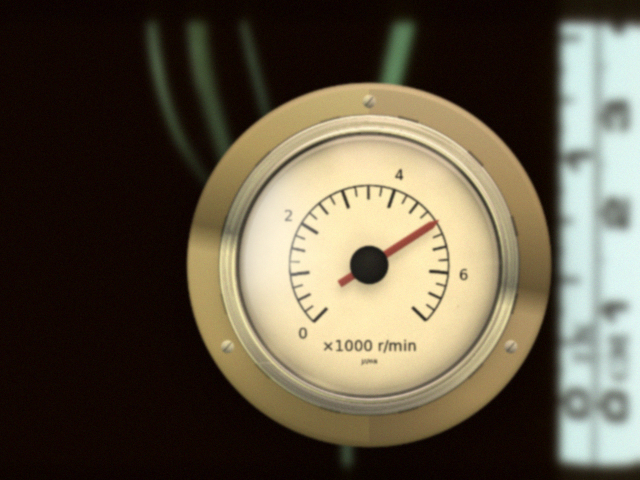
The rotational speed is value=5000 unit=rpm
